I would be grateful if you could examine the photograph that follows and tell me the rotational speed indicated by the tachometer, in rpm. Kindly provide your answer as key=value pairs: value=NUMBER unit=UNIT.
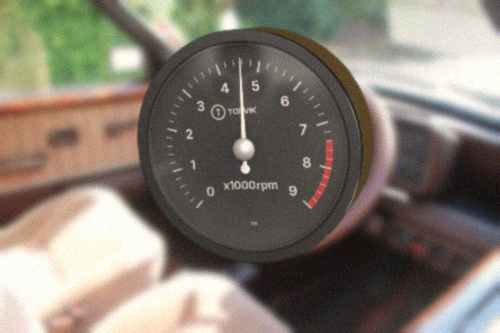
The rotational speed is value=4600 unit=rpm
